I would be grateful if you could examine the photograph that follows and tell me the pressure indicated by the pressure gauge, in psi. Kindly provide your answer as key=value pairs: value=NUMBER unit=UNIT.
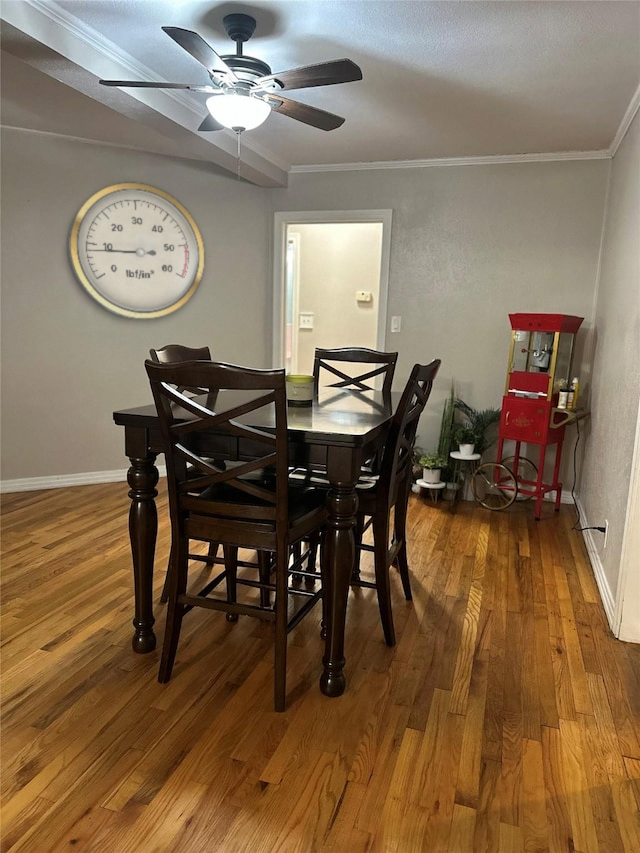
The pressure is value=8 unit=psi
